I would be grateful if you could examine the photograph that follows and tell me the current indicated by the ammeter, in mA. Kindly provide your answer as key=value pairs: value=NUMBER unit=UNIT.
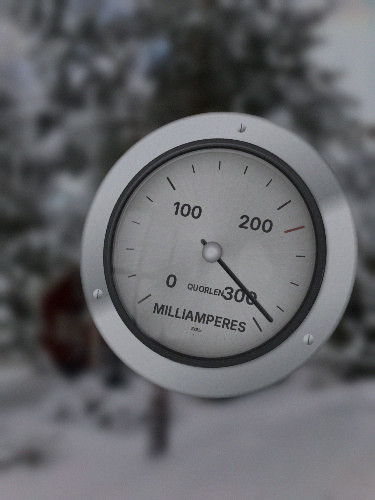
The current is value=290 unit=mA
